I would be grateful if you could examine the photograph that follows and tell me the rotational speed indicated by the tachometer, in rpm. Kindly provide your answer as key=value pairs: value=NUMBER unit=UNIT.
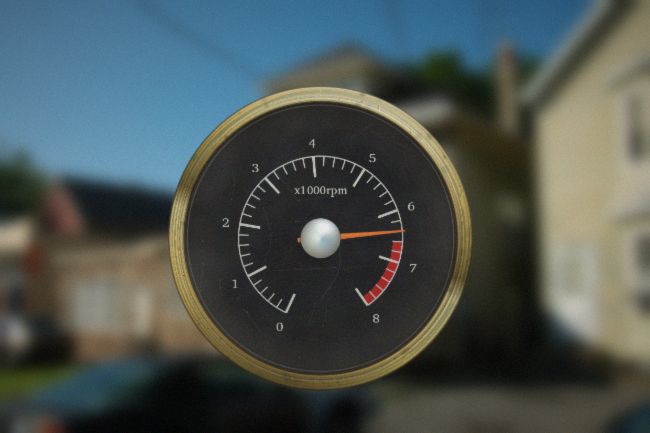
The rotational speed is value=6400 unit=rpm
